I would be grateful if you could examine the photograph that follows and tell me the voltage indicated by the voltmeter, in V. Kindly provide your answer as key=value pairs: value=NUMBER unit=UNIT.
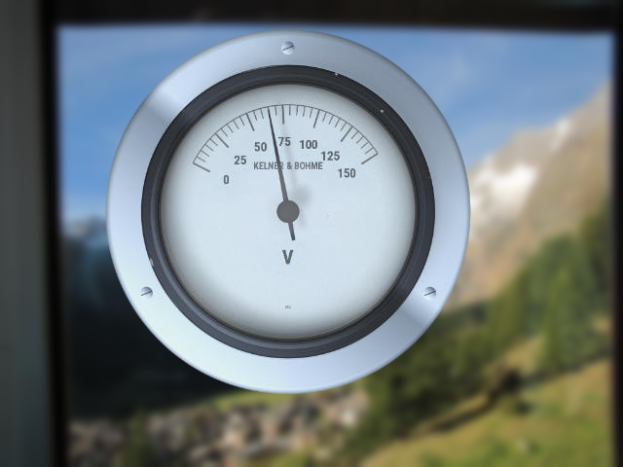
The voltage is value=65 unit=V
